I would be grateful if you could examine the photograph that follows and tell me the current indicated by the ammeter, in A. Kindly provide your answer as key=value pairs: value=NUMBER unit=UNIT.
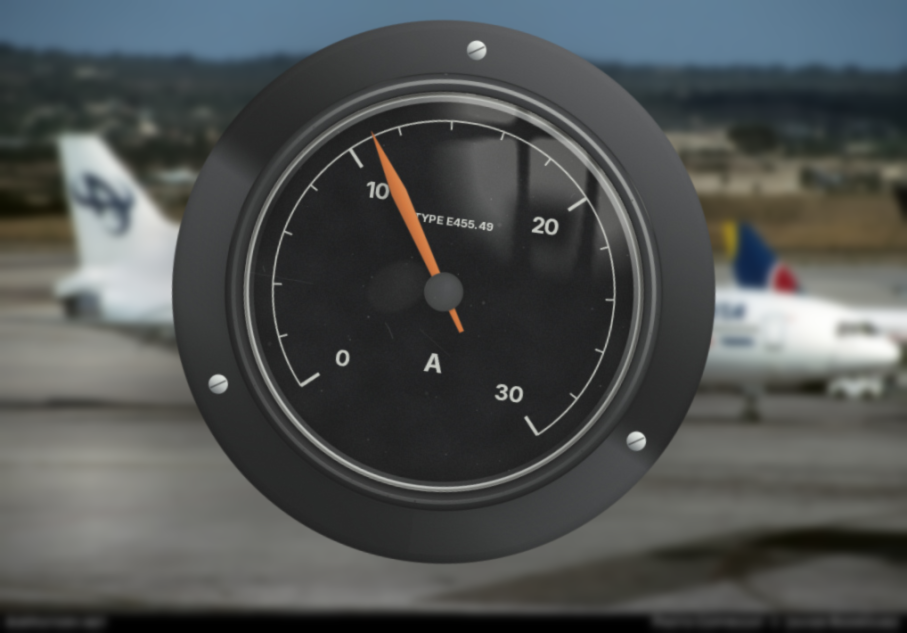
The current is value=11 unit=A
